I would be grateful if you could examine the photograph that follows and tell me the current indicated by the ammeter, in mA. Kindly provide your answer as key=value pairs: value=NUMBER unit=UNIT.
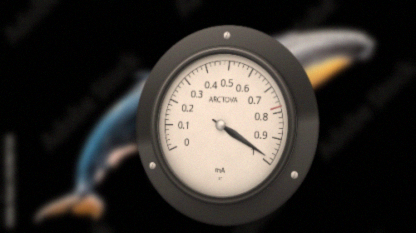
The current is value=0.98 unit=mA
